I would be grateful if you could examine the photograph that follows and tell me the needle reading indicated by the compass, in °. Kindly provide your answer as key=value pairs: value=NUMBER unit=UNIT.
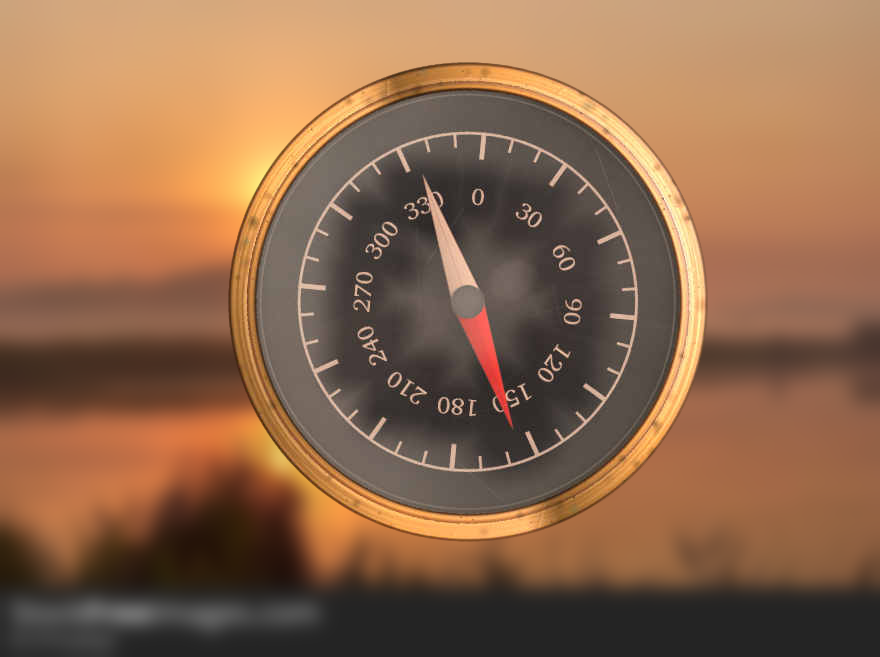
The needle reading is value=155 unit=°
